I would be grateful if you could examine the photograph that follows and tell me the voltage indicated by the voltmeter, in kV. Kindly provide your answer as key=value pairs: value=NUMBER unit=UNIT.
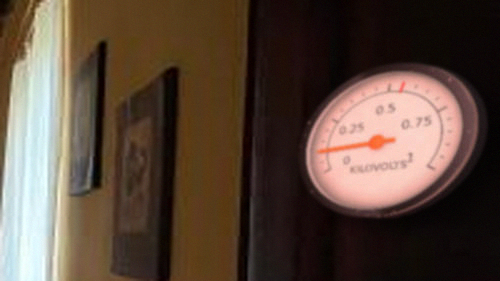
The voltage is value=0.1 unit=kV
